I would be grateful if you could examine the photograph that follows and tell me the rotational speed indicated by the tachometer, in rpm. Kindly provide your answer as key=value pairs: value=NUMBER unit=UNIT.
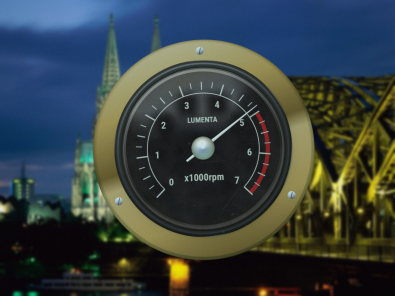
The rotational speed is value=4875 unit=rpm
